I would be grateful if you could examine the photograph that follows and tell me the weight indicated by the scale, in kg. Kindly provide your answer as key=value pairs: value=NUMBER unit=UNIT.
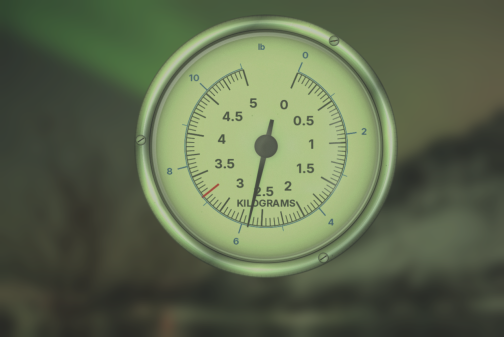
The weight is value=2.65 unit=kg
